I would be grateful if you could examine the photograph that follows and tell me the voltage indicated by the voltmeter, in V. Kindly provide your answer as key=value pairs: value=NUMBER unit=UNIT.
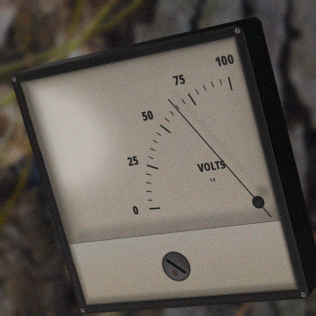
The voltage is value=65 unit=V
